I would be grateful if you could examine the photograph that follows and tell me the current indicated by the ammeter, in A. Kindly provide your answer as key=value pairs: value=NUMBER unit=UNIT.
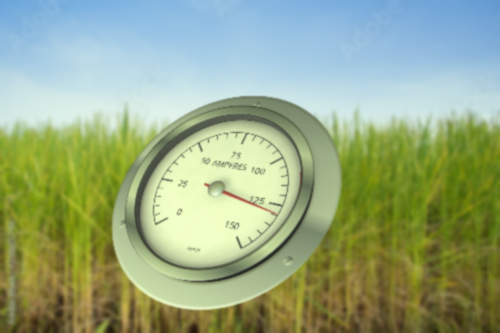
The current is value=130 unit=A
